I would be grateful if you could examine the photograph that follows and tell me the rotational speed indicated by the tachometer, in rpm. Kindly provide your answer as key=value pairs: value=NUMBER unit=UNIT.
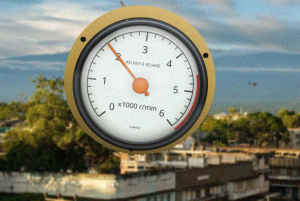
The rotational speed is value=2000 unit=rpm
